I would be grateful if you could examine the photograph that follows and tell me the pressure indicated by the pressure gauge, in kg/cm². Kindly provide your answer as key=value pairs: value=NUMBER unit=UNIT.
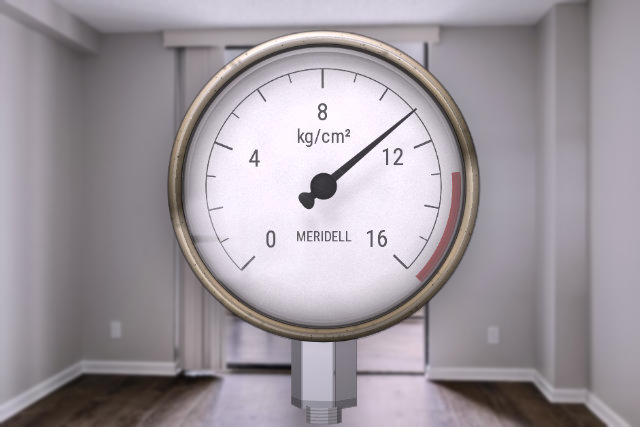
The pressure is value=11 unit=kg/cm²
